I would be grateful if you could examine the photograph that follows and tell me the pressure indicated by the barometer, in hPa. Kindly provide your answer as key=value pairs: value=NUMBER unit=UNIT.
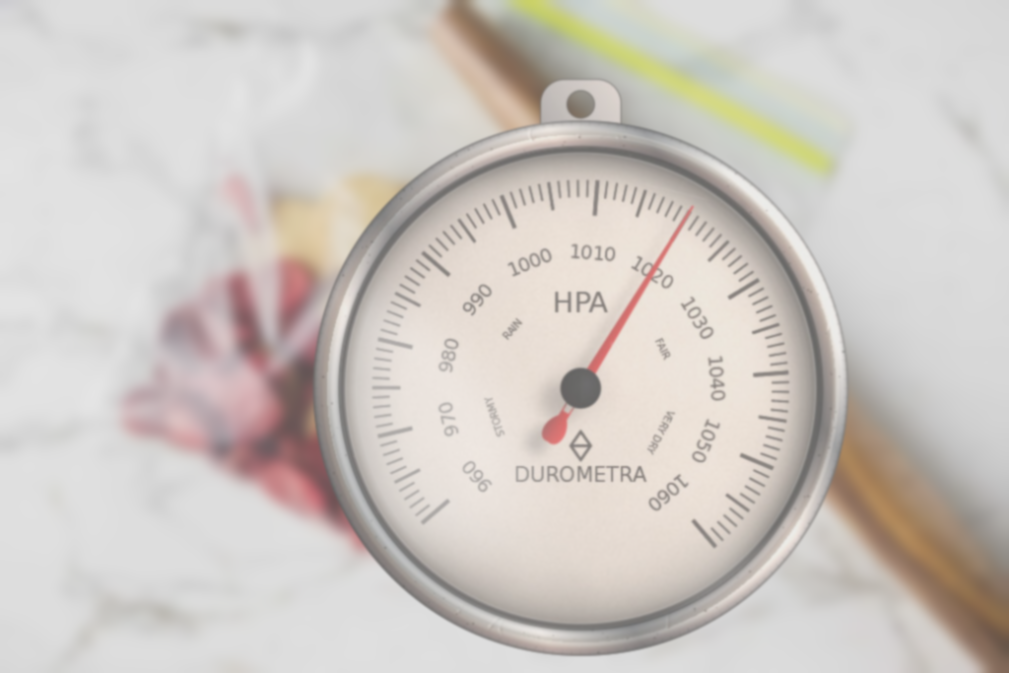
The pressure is value=1020 unit=hPa
